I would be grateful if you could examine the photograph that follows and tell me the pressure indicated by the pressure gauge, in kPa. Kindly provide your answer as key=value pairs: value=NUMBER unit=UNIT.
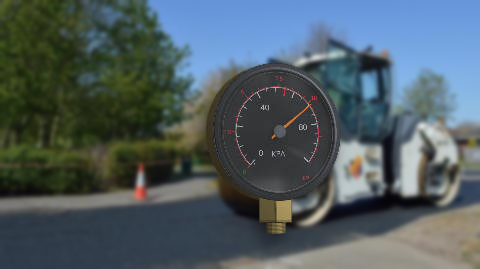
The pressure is value=70 unit=kPa
